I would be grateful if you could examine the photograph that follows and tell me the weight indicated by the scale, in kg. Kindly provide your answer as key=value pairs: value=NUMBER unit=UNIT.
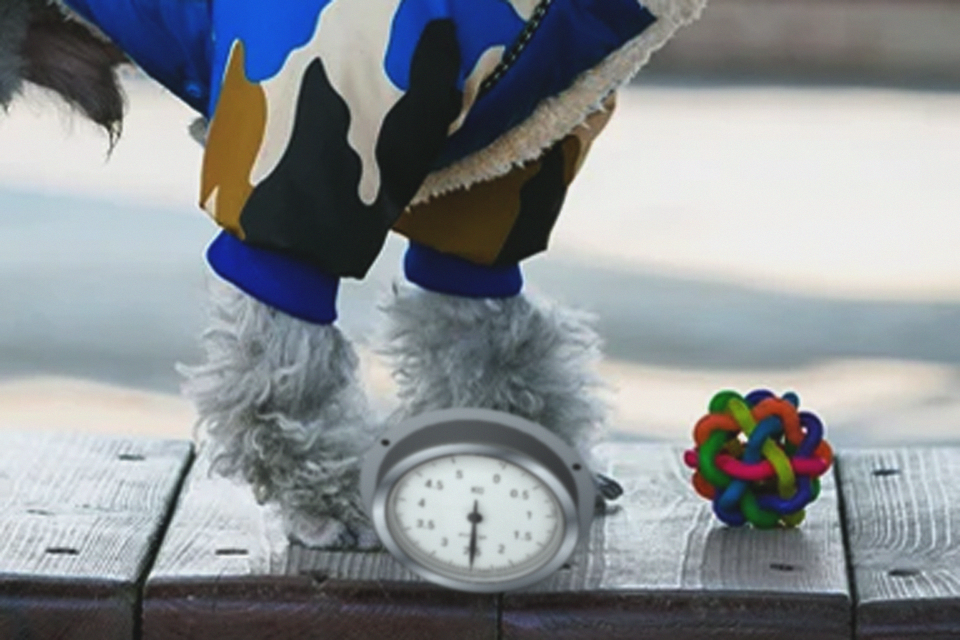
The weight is value=2.5 unit=kg
